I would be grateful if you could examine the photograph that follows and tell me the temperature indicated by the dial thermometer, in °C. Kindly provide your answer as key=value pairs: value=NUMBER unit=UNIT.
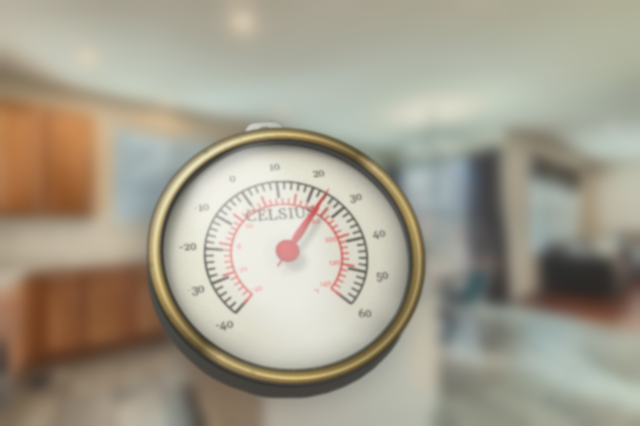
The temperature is value=24 unit=°C
